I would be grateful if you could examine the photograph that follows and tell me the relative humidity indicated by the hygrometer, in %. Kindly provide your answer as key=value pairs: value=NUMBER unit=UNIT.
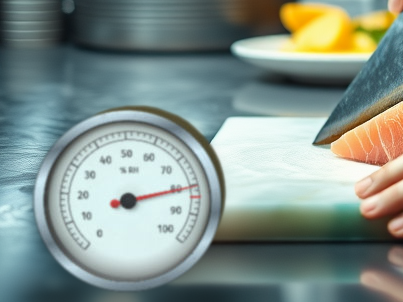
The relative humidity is value=80 unit=%
